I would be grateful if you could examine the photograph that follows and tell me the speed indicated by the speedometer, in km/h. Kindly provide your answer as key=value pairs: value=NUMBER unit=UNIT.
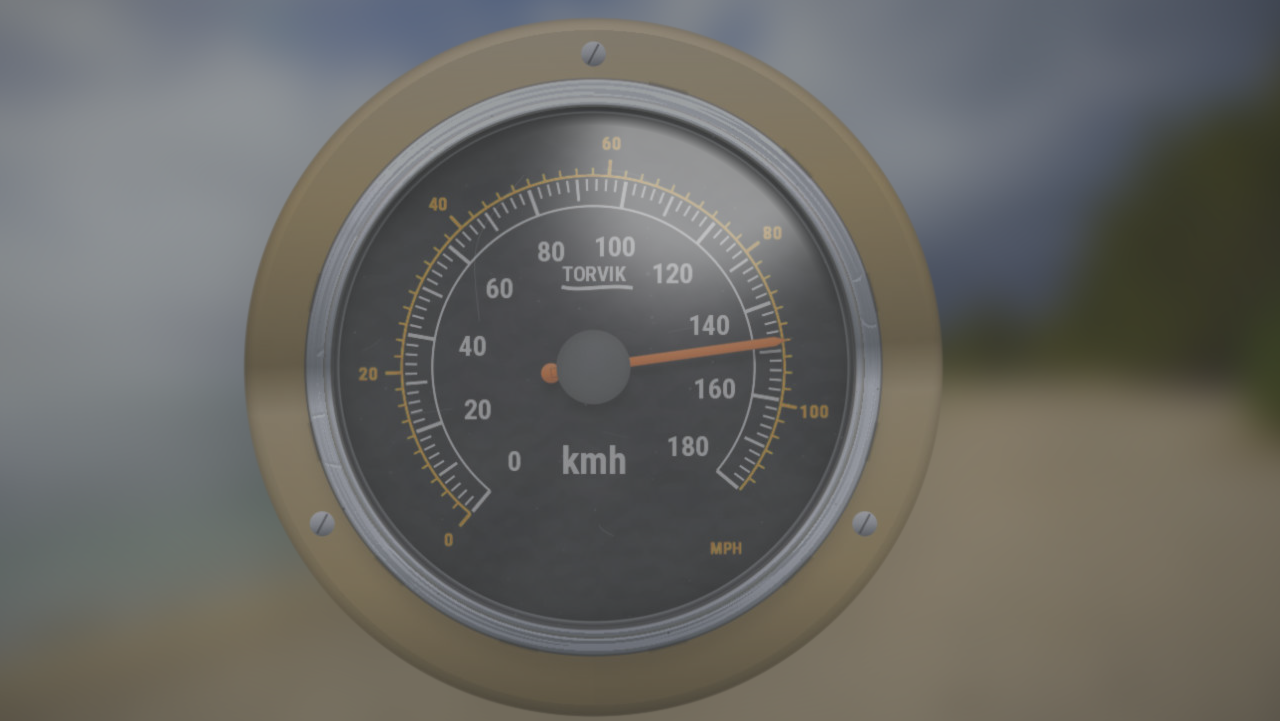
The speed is value=148 unit=km/h
